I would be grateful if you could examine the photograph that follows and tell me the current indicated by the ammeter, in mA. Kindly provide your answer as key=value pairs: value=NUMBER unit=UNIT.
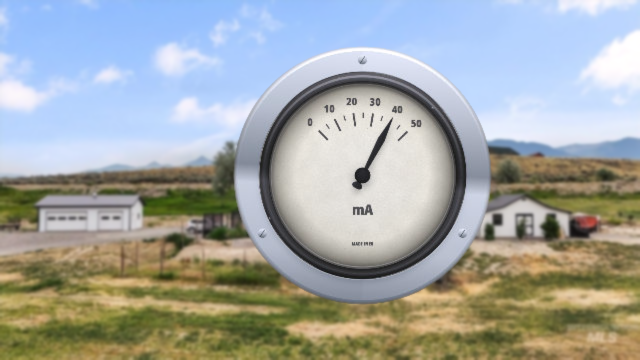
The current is value=40 unit=mA
